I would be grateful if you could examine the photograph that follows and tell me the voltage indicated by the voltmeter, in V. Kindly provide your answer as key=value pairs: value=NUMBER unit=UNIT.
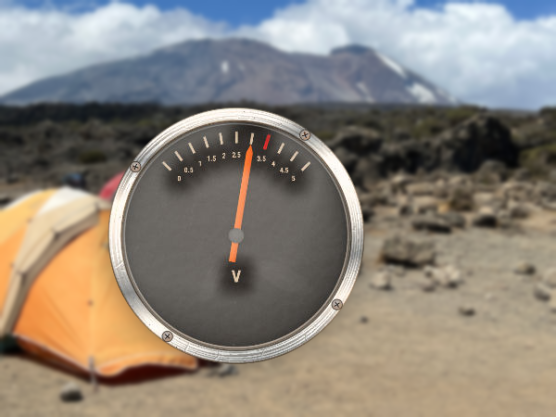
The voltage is value=3 unit=V
